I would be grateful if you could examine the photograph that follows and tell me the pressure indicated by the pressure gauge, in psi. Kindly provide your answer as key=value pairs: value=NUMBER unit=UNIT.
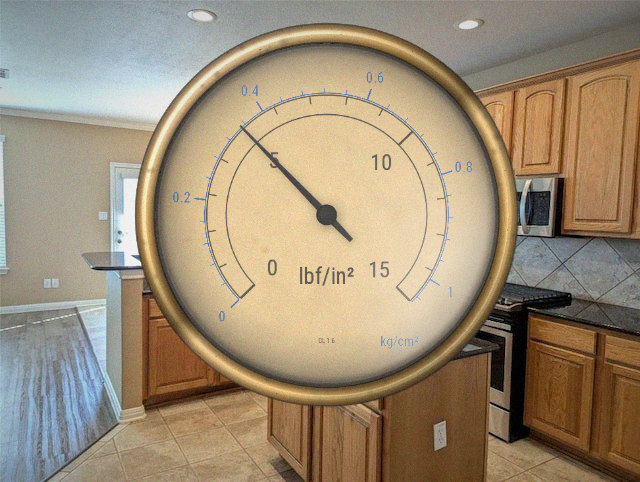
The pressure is value=5 unit=psi
